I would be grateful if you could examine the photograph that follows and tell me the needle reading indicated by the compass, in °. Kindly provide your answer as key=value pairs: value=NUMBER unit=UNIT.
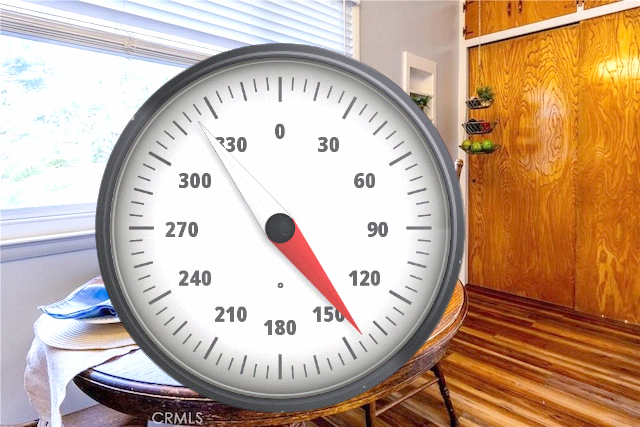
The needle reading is value=142.5 unit=°
